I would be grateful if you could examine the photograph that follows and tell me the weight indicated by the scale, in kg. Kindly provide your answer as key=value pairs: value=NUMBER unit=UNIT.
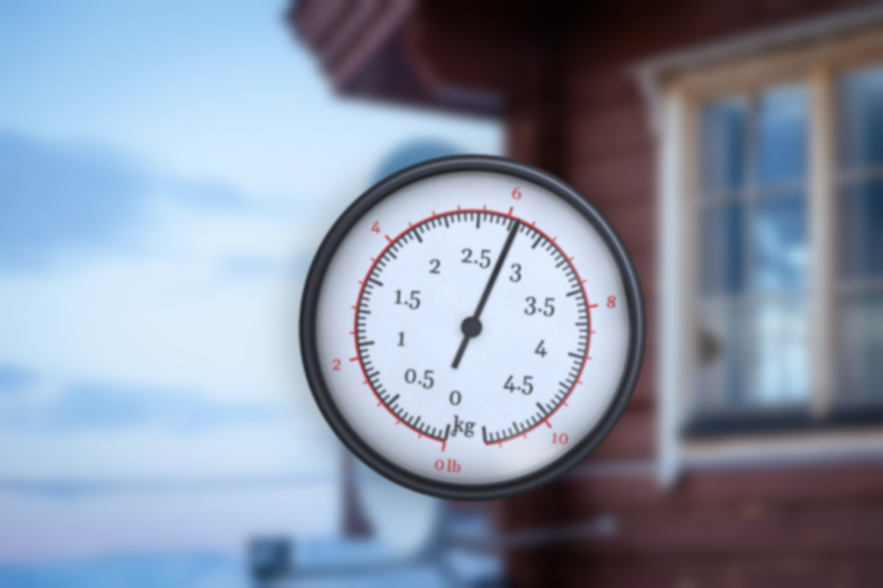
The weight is value=2.8 unit=kg
